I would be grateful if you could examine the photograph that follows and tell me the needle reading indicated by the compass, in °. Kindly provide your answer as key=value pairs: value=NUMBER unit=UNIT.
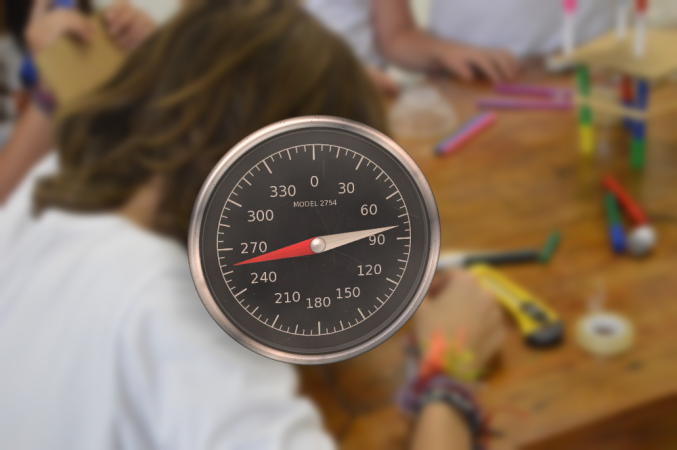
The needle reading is value=260 unit=°
